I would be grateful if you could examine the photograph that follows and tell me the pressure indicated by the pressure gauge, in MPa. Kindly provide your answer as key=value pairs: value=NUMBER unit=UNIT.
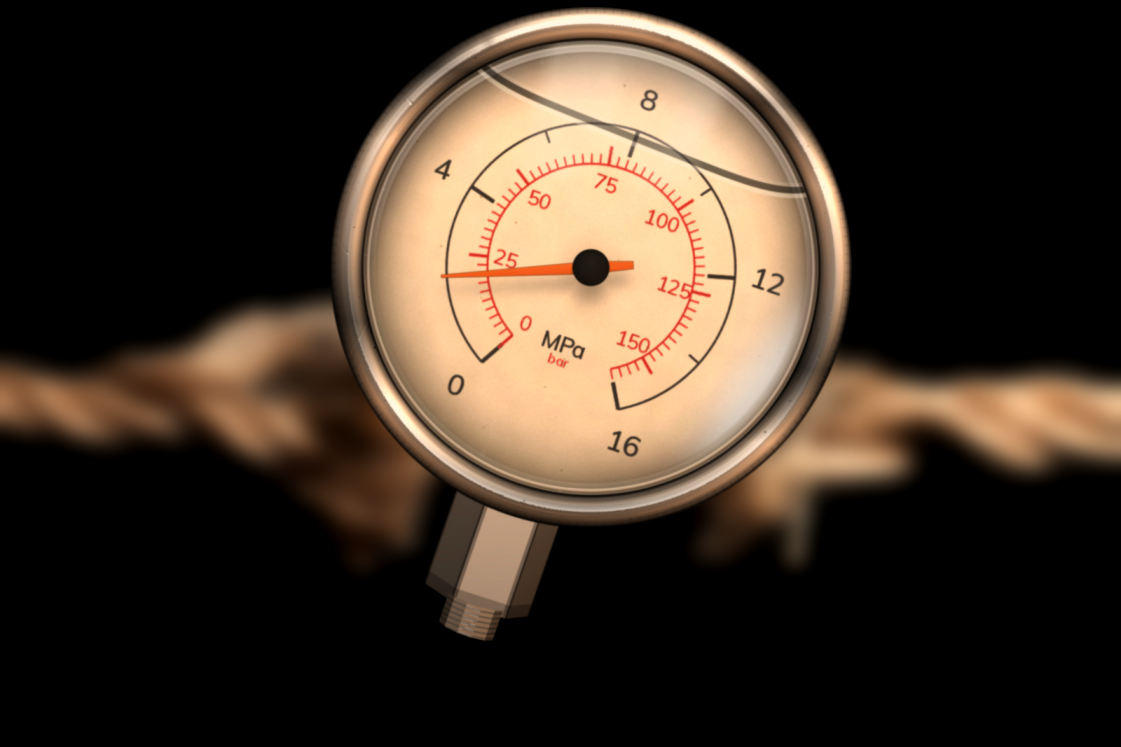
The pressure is value=2 unit=MPa
